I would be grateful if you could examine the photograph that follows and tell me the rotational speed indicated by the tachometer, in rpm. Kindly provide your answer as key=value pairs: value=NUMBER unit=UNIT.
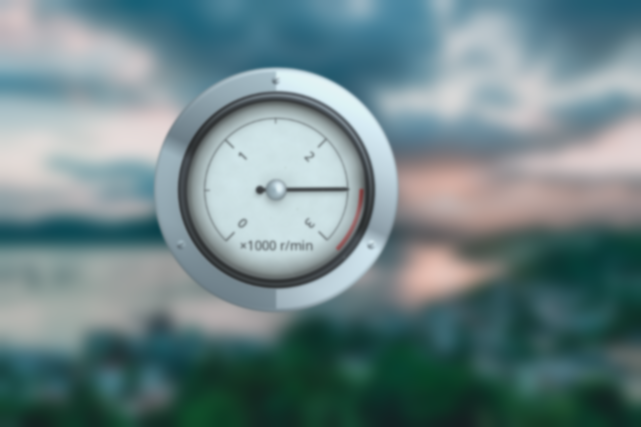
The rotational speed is value=2500 unit=rpm
